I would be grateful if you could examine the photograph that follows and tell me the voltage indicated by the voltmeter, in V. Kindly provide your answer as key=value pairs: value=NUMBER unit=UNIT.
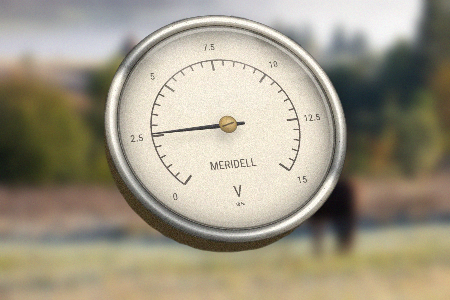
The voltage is value=2.5 unit=V
